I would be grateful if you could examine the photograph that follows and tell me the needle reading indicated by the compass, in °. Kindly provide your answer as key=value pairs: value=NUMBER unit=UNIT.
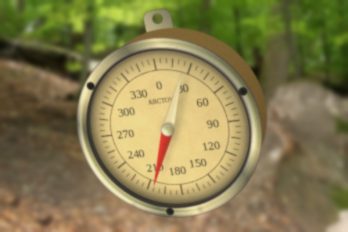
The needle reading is value=205 unit=°
